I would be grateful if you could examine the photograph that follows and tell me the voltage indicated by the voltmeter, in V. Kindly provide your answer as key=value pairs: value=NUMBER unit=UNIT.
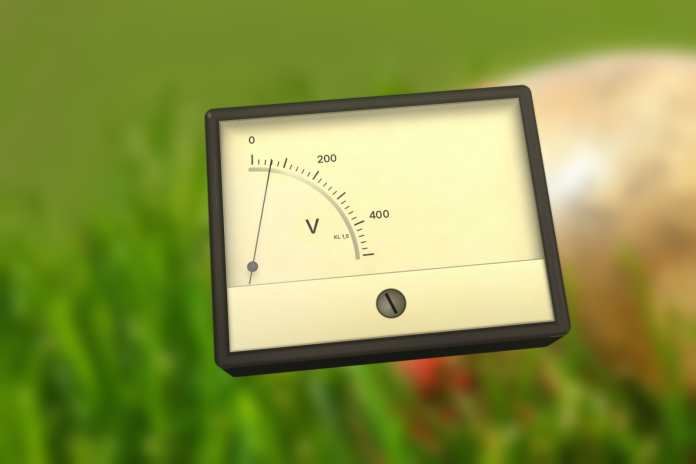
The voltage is value=60 unit=V
